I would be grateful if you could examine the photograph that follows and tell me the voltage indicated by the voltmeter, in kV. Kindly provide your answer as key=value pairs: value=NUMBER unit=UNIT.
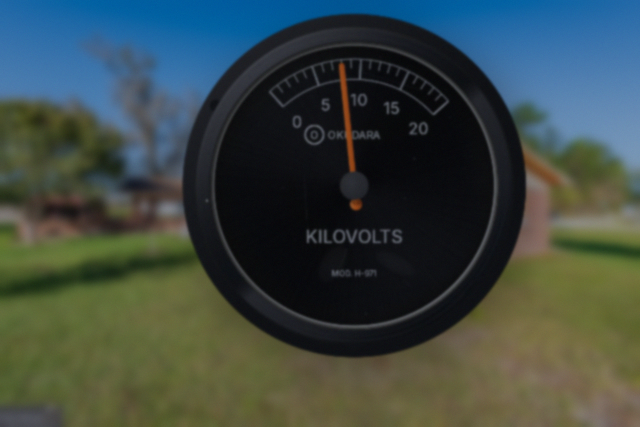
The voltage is value=8 unit=kV
